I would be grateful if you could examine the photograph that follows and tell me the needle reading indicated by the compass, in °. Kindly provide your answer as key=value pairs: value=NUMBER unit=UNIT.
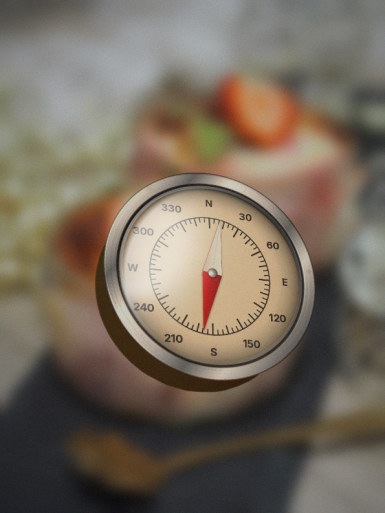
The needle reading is value=190 unit=°
